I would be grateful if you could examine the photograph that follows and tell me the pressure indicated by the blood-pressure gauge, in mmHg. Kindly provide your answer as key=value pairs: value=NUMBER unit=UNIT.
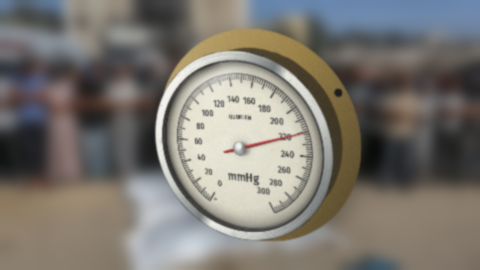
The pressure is value=220 unit=mmHg
